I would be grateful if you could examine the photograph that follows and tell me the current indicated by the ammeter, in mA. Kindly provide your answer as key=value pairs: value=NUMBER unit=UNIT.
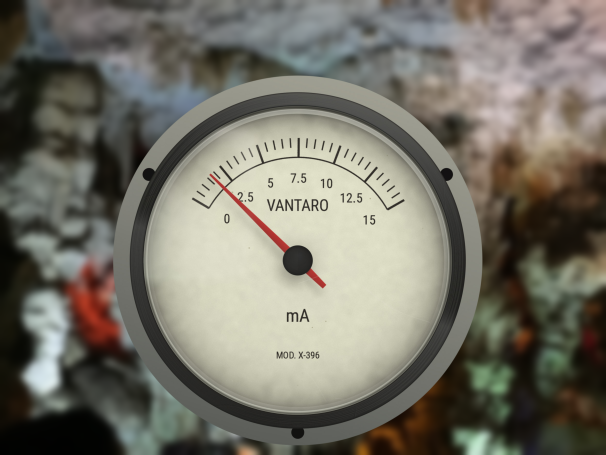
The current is value=1.75 unit=mA
